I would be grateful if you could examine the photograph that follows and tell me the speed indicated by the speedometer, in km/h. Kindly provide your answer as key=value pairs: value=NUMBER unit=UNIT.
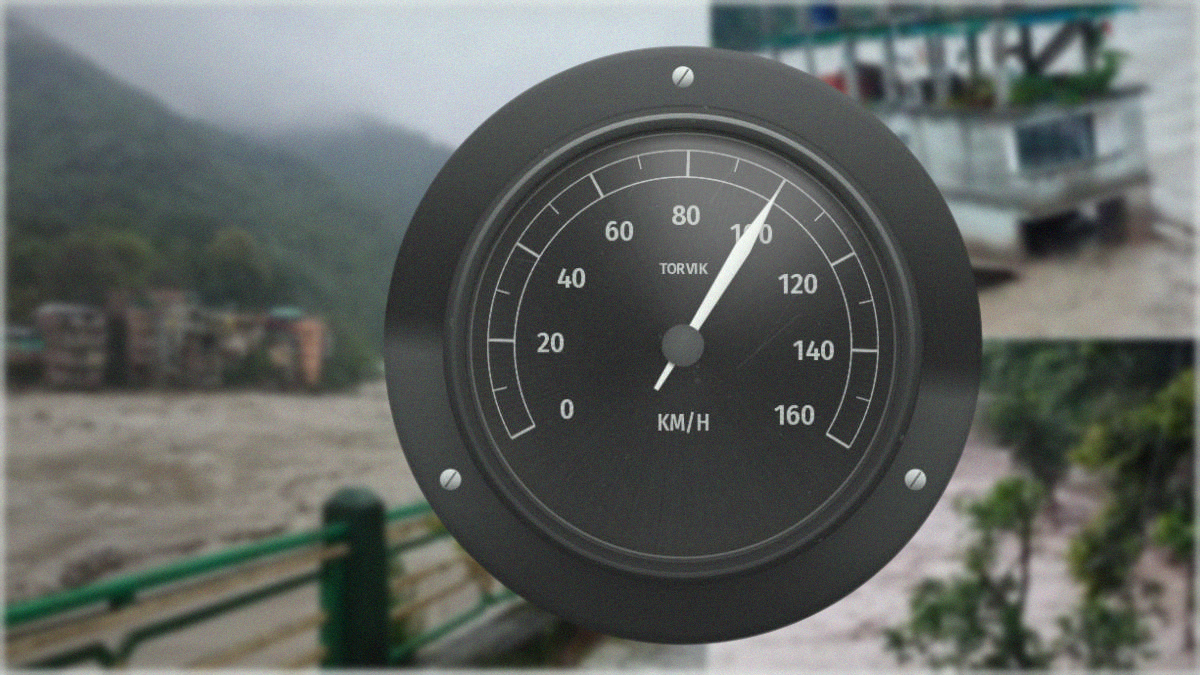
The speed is value=100 unit=km/h
